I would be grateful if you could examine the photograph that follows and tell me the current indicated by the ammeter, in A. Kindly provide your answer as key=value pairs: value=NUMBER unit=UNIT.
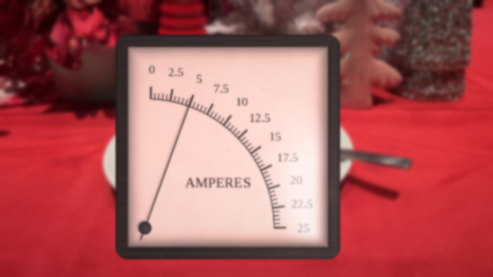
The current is value=5 unit=A
